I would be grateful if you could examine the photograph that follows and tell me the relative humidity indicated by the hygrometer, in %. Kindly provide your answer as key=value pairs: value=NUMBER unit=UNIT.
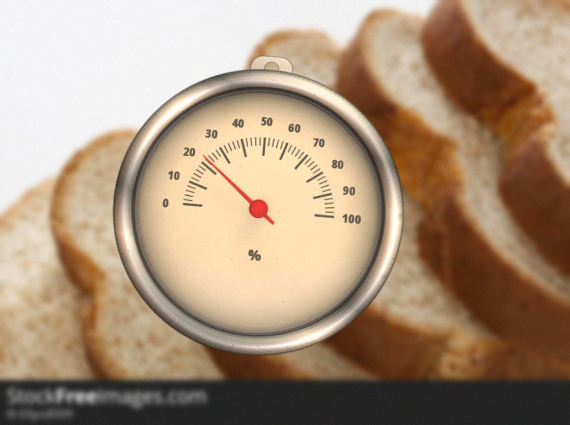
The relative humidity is value=22 unit=%
